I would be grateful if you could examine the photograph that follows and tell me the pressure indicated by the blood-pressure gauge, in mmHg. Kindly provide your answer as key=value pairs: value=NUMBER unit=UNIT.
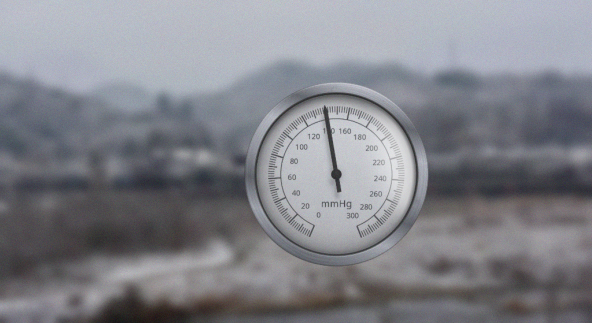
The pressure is value=140 unit=mmHg
